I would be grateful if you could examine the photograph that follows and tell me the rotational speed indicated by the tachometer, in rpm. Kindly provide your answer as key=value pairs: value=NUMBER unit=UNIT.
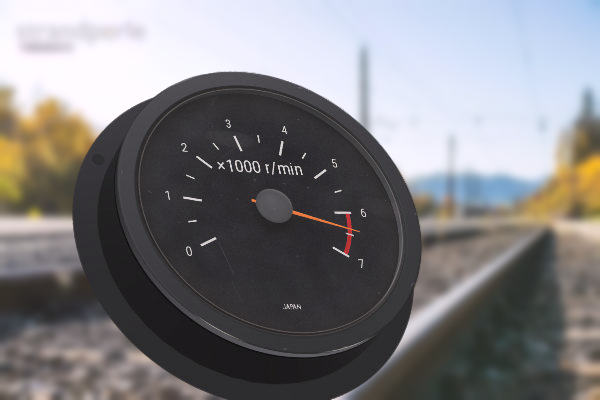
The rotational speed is value=6500 unit=rpm
